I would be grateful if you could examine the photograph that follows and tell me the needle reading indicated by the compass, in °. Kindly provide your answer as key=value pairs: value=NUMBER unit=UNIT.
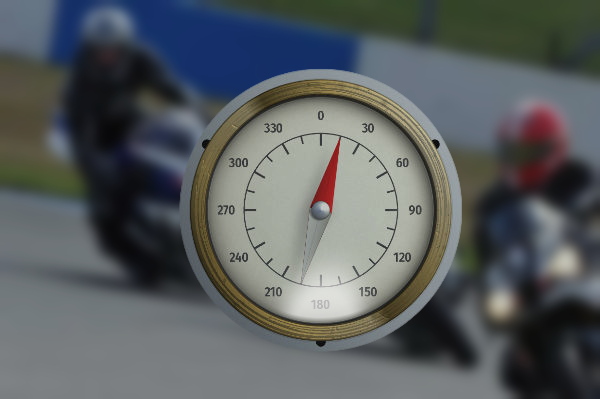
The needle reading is value=15 unit=°
